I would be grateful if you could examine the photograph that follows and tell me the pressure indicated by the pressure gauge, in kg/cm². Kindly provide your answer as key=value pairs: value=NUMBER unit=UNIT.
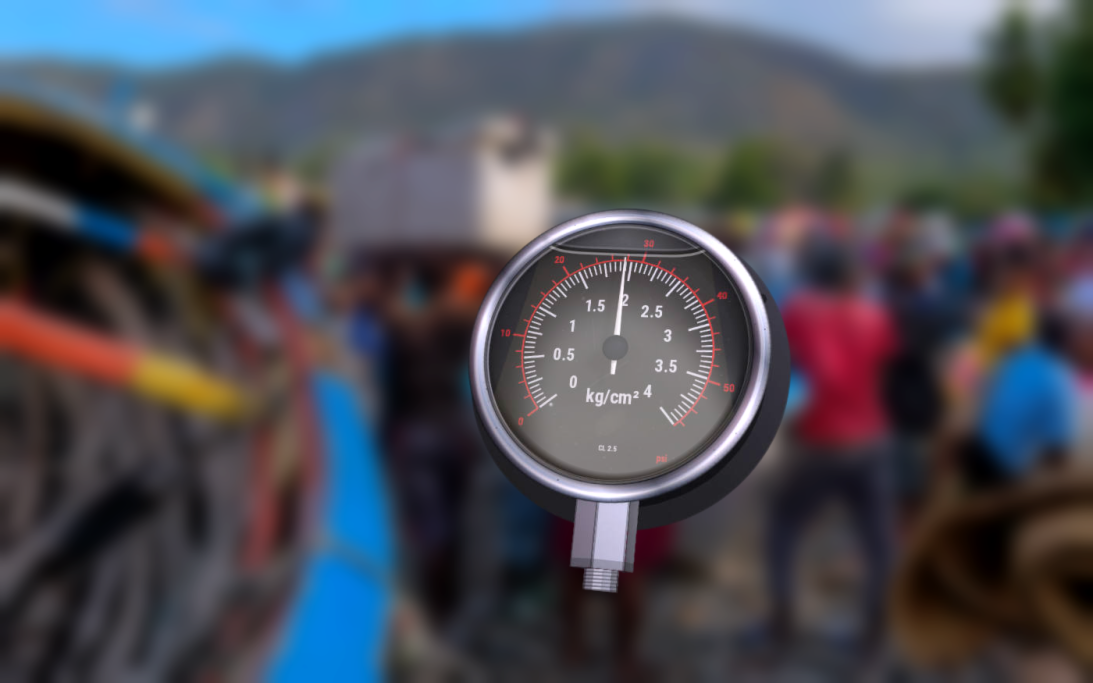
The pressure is value=1.95 unit=kg/cm²
